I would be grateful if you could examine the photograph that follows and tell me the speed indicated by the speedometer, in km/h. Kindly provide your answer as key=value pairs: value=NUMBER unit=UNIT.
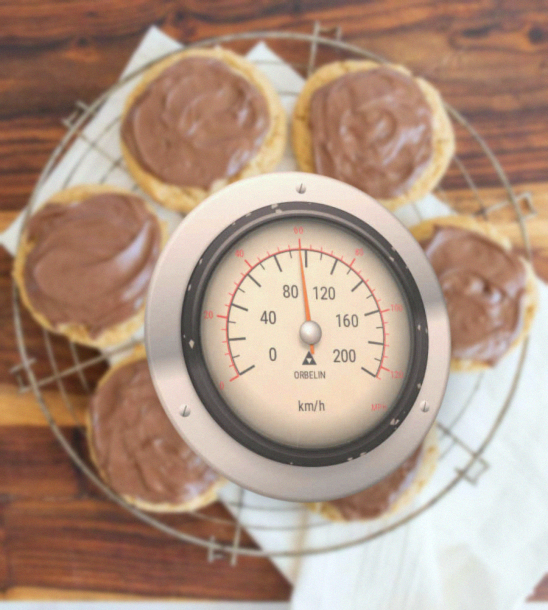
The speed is value=95 unit=km/h
